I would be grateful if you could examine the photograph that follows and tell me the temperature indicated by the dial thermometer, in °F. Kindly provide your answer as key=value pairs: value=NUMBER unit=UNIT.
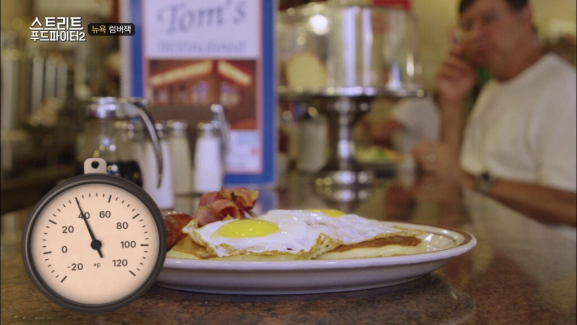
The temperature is value=40 unit=°F
